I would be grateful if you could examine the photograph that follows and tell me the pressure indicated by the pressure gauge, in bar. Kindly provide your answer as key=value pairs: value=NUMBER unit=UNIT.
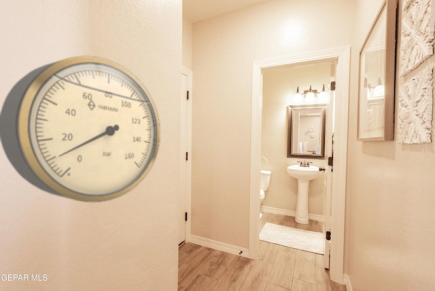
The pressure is value=10 unit=bar
